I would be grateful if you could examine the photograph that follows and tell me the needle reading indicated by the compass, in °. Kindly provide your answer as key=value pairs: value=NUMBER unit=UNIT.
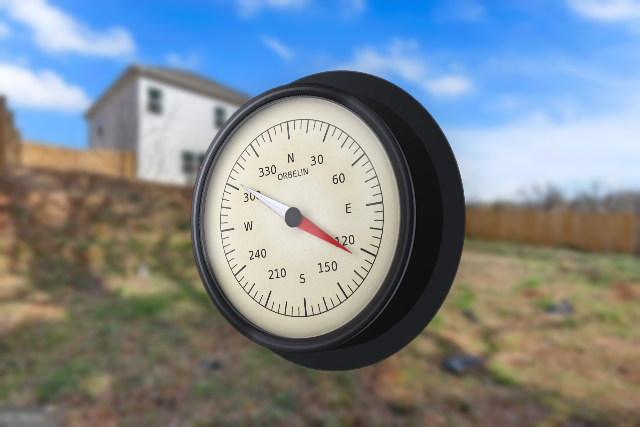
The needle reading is value=125 unit=°
